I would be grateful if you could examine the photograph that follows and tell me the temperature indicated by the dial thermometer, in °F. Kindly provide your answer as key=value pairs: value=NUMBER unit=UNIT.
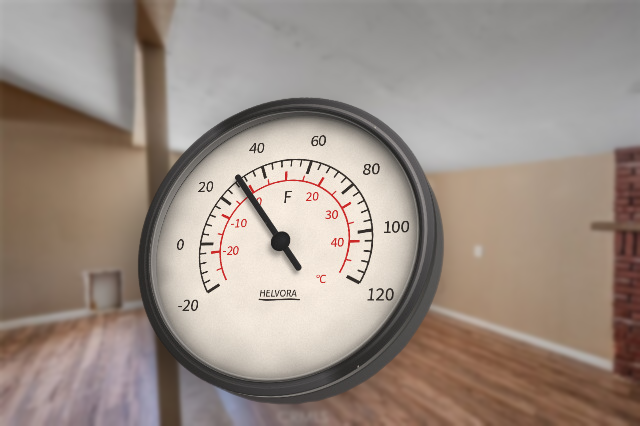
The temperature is value=30 unit=°F
